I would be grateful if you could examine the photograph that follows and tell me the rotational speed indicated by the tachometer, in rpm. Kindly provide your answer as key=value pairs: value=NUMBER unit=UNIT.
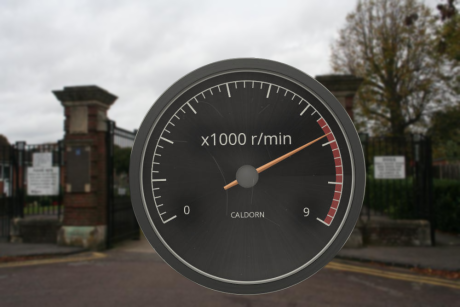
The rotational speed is value=6800 unit=rpm
